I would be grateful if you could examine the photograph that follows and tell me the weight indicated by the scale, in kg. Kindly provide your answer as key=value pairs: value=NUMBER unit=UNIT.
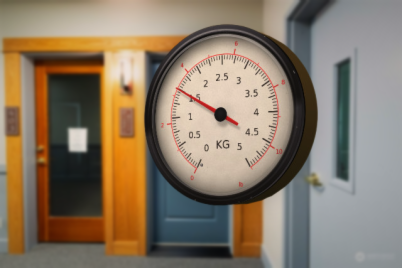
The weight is value=1.5 unit=kg
